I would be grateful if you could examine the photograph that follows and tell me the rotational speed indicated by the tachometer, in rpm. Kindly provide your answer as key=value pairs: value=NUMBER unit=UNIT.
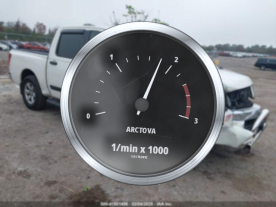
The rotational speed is value=1800 unit=rpm
